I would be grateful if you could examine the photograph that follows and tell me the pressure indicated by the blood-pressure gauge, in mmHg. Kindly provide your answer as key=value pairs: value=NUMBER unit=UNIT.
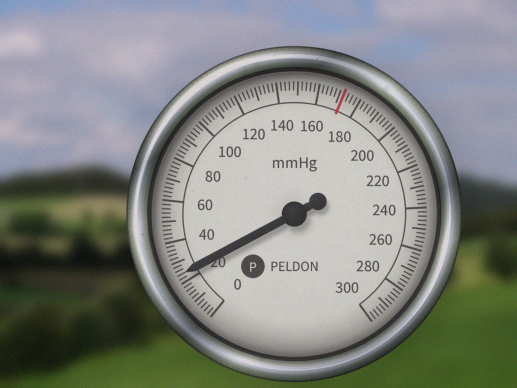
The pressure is value=24 unit=mmHg
